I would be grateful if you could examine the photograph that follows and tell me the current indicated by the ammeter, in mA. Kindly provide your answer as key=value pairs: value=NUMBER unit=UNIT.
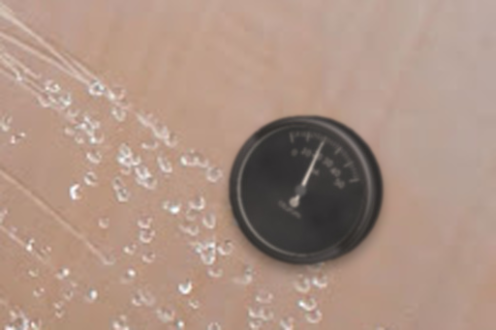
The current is value=20 unit=mA
